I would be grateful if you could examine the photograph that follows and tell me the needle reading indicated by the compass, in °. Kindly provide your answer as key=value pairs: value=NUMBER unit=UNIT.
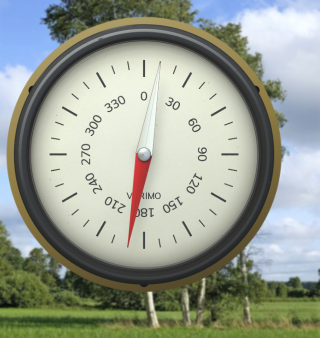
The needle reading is value=190 unit=°
